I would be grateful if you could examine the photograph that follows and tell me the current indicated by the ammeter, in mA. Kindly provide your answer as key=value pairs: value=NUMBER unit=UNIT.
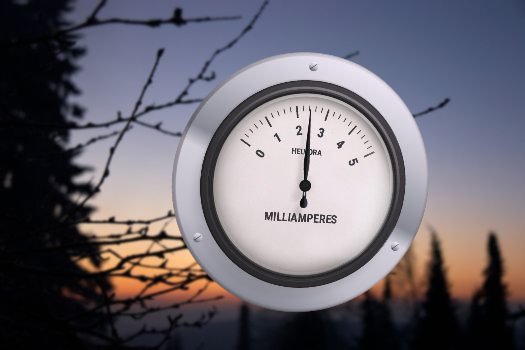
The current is value=2.4 unit=mA
